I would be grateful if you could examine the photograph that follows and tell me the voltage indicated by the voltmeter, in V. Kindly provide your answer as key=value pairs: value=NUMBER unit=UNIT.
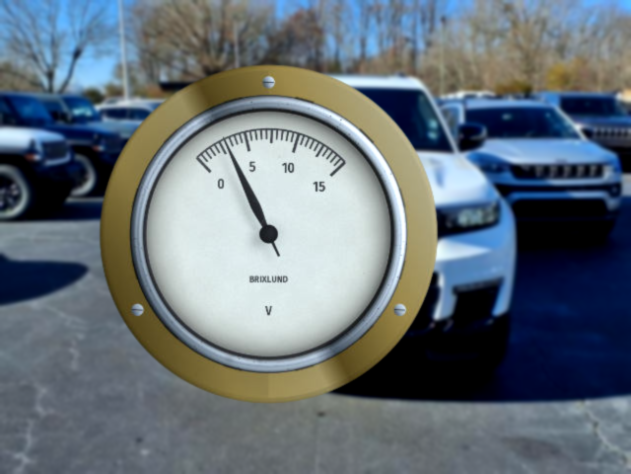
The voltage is value=3 unit=V
